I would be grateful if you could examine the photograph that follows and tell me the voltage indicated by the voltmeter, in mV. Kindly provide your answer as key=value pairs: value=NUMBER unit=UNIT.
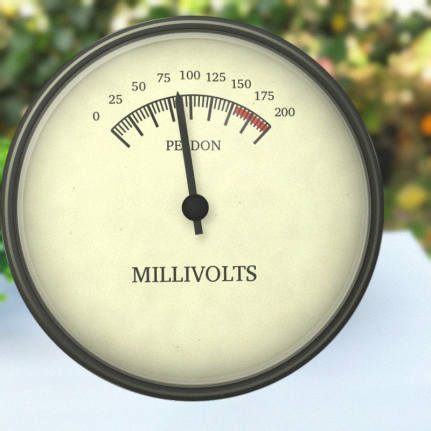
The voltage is value=85 unit=mV
